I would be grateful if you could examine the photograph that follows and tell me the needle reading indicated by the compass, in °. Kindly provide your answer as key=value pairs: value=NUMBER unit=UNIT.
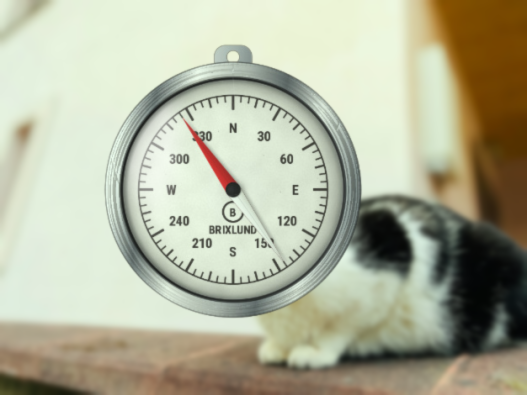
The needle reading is value=325 unit=°
